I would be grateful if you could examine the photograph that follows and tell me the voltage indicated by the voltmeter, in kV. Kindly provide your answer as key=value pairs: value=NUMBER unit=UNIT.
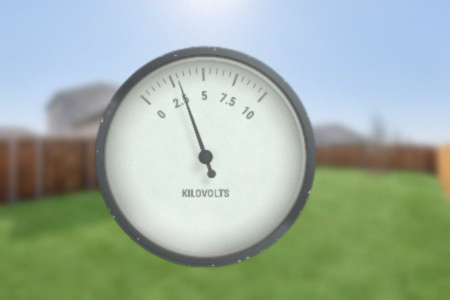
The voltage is value=3 unit=kV
